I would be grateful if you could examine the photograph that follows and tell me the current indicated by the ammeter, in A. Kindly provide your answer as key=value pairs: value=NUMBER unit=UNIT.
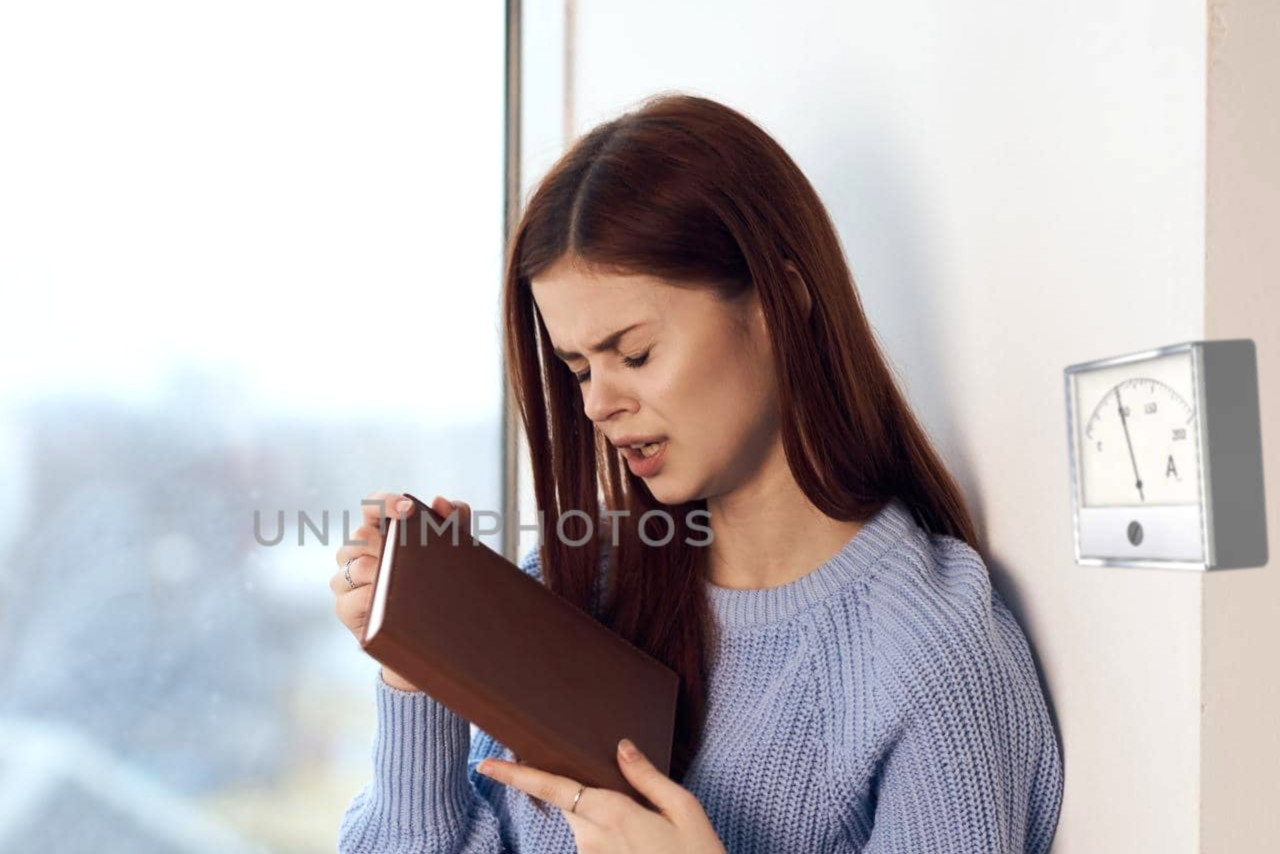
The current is value=100 unit=A
